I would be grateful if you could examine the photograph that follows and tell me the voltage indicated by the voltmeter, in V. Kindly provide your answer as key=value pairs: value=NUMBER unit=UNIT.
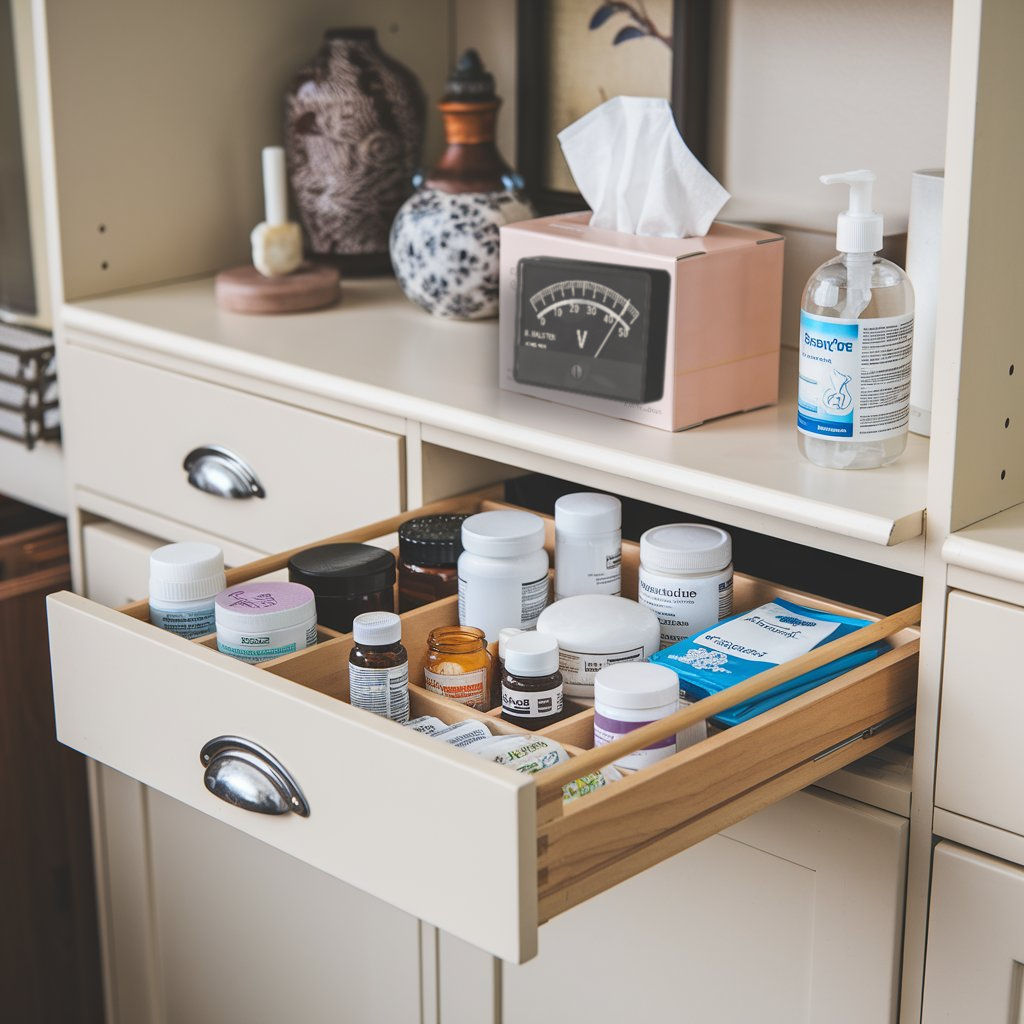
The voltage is value=45 unit=V
